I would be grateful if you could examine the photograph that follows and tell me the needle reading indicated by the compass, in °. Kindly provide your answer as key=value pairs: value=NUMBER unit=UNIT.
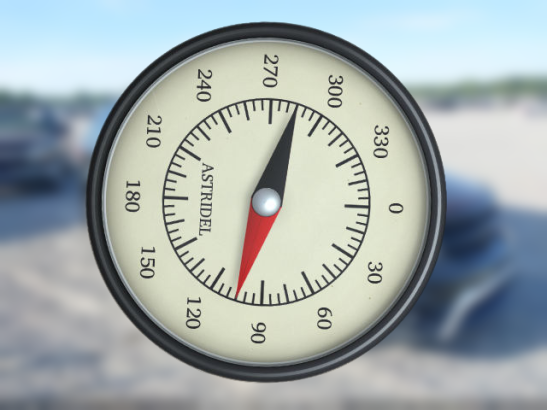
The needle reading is value=105 unit=°
